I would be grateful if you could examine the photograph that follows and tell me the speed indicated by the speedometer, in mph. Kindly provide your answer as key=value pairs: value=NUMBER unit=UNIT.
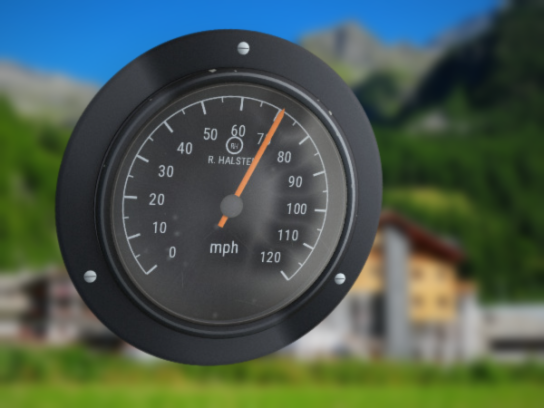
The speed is value=70 unit=mph
